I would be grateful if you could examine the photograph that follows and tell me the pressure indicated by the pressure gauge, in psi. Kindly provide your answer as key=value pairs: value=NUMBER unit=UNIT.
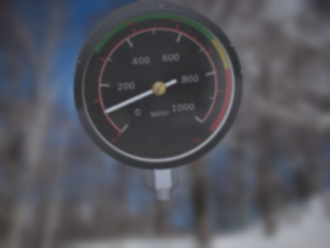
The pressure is value=100 unit=psi
